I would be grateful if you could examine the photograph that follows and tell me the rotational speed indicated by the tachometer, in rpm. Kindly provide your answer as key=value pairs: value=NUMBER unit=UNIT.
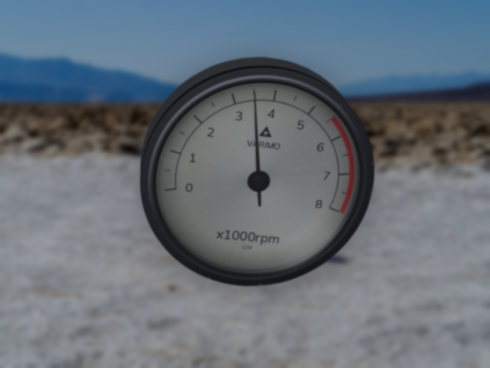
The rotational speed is value=3500 unit=rpm
